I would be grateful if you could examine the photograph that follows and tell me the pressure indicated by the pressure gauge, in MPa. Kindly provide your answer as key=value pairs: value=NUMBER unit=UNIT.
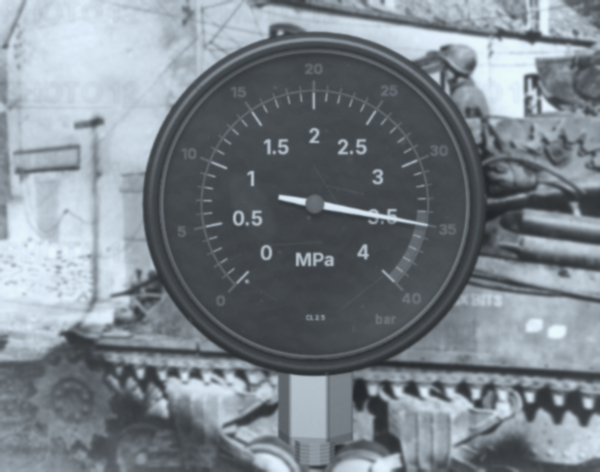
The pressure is value=3.5 unit=MPa
